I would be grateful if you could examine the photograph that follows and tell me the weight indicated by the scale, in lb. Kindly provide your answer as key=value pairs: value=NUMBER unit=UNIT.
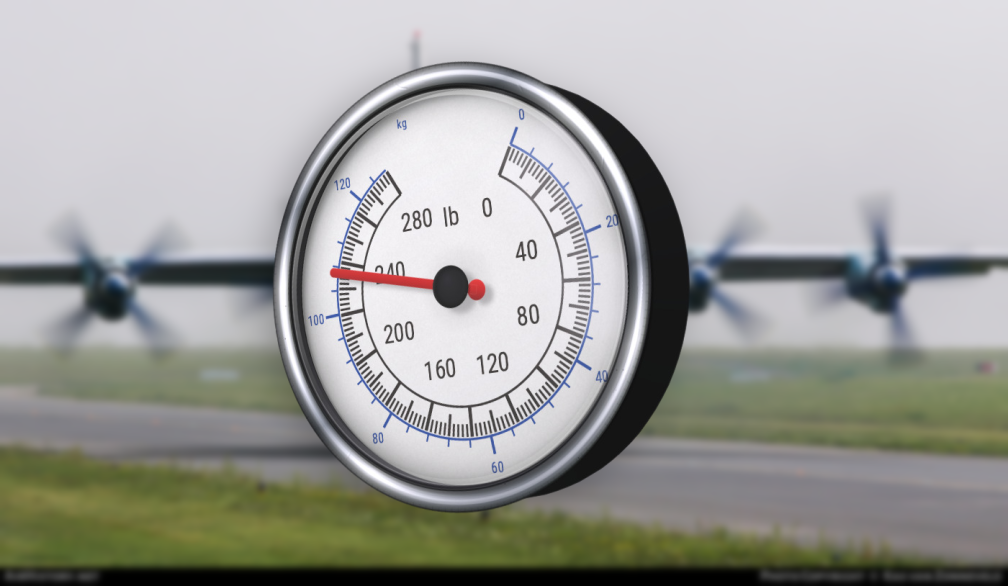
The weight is value=236 unit=lb
